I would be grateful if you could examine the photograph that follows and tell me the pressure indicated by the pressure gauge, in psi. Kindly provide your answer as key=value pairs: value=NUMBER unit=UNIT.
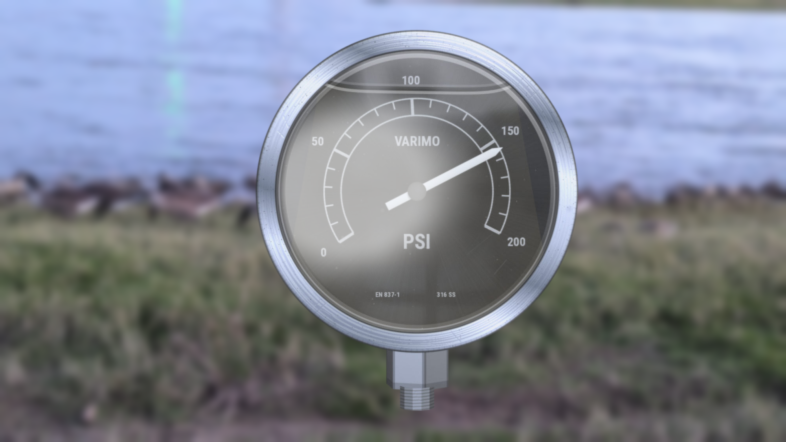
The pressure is value=155 unit=psi
